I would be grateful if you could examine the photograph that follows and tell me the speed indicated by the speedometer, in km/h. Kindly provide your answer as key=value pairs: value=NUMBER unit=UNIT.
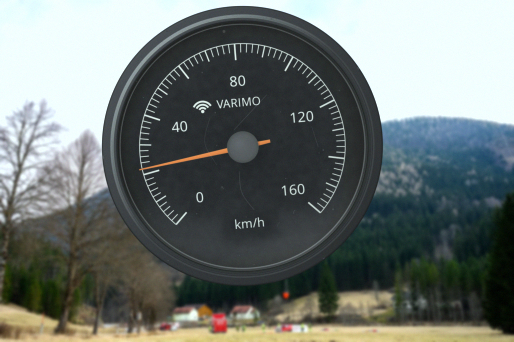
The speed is value=22 unit=km/h
